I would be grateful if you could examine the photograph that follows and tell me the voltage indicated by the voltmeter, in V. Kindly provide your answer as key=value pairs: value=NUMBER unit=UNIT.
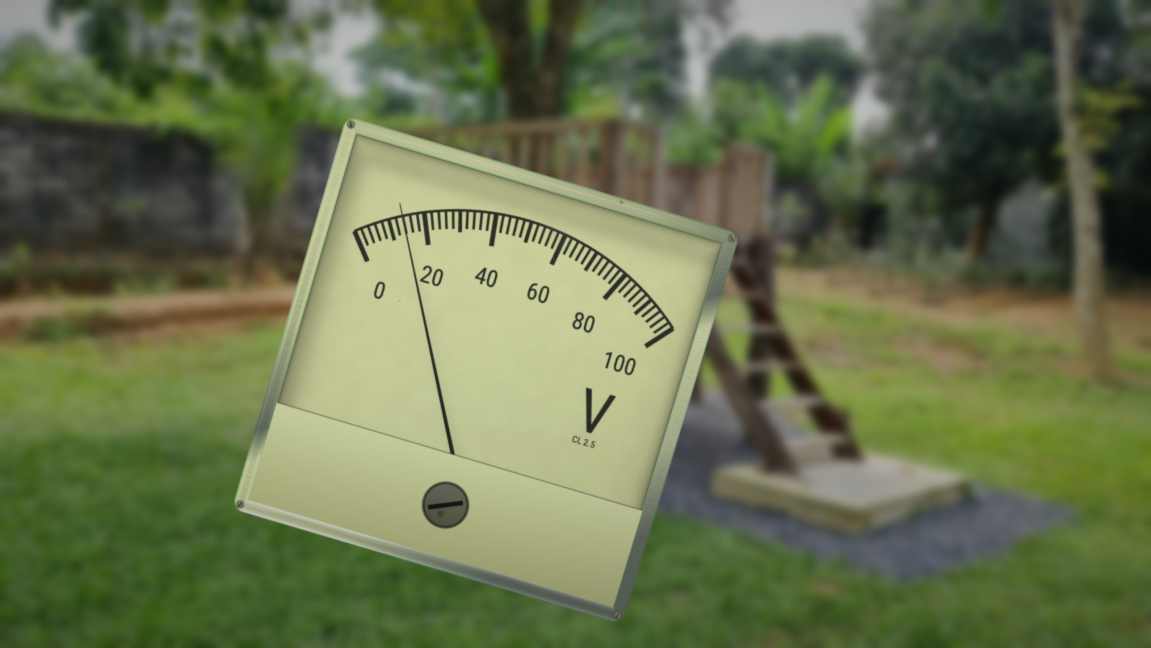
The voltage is value=14 unit=V
